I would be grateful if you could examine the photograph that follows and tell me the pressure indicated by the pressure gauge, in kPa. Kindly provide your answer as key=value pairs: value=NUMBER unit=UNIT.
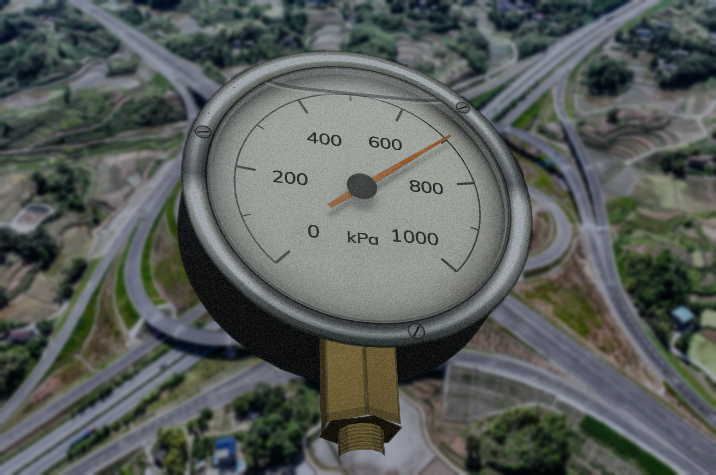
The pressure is value=700 unit=kPa
